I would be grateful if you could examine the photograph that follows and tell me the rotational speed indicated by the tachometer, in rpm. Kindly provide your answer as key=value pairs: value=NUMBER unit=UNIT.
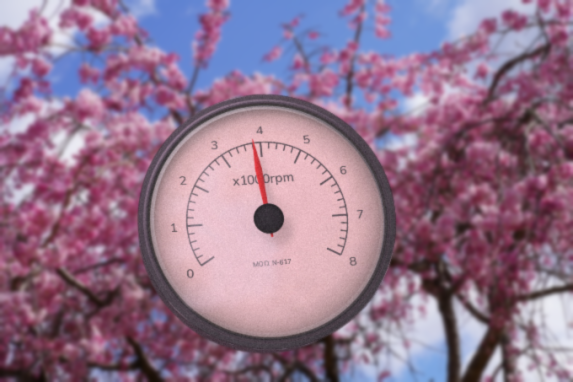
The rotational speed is value=3800 unit=rpm
